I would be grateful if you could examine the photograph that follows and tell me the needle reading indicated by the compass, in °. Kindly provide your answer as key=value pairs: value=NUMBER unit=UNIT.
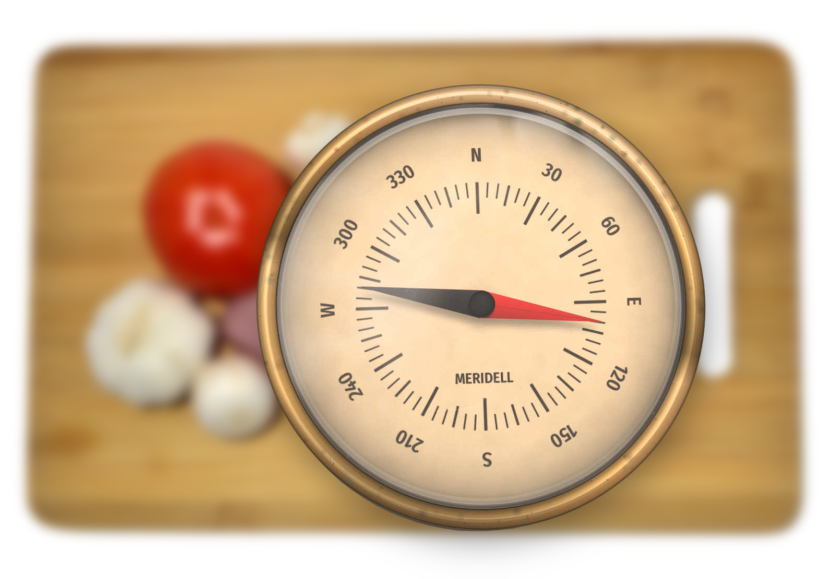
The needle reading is value=100 unit=°
